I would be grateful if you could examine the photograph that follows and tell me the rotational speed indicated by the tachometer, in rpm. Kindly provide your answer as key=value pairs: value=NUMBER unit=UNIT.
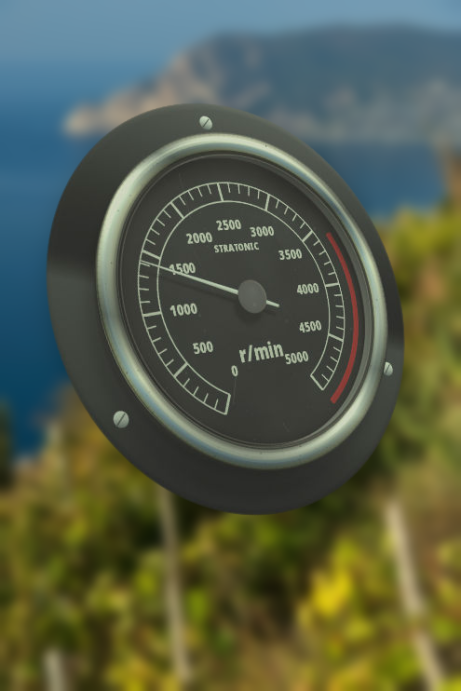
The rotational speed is value=1400 unit=rpm
